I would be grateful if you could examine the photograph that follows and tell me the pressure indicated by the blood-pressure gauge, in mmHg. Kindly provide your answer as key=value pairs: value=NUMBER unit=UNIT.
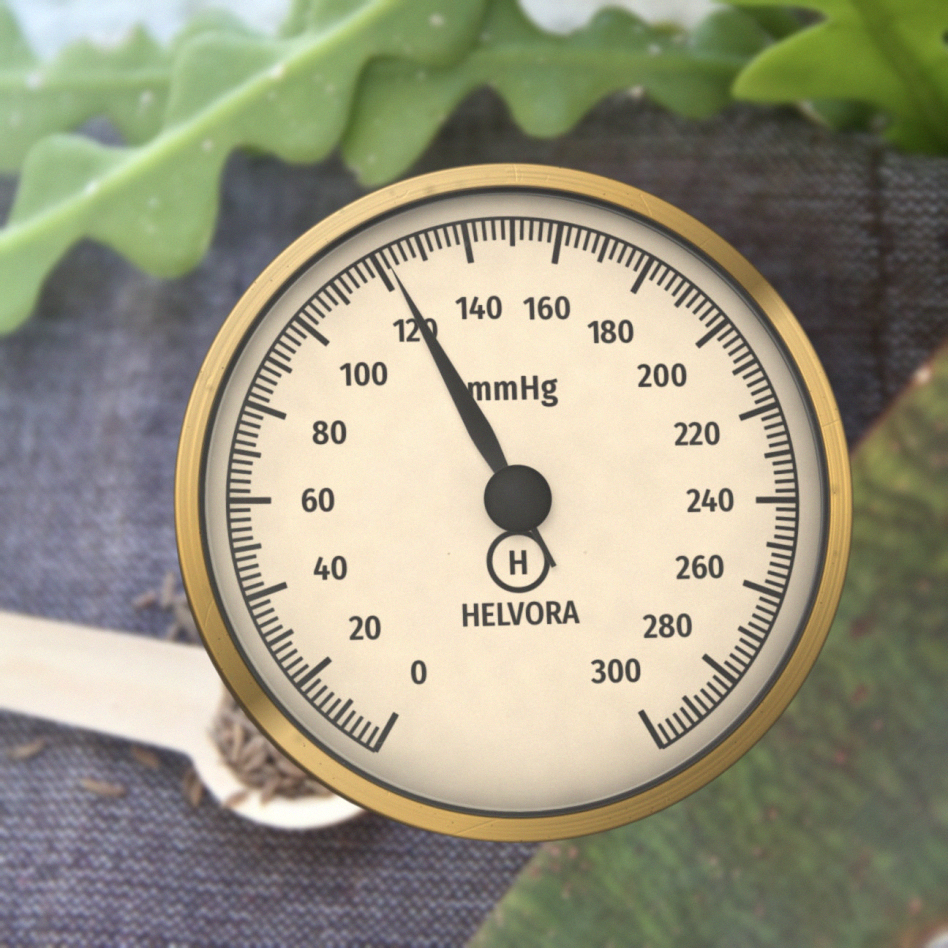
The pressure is value=122 unit=mmHg
